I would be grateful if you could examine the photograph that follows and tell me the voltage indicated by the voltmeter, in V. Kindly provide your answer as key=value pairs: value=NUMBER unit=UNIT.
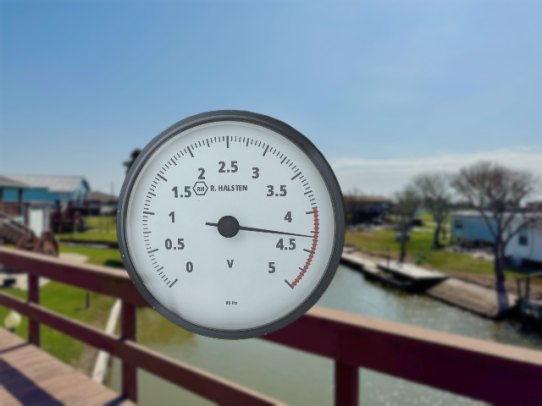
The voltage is value=4.3 unit=V
